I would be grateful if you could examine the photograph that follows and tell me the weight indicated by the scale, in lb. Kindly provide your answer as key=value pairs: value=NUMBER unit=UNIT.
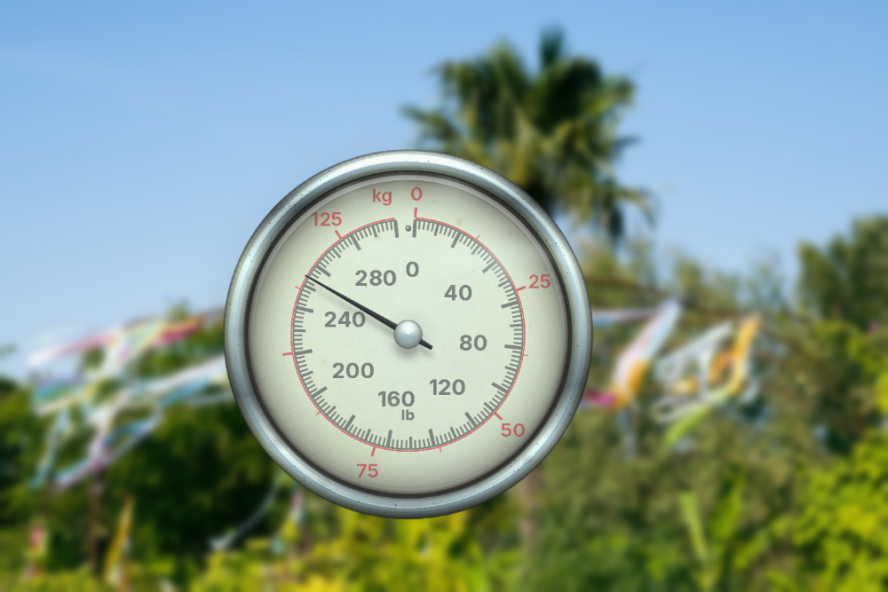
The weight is value=254 unit=lb
